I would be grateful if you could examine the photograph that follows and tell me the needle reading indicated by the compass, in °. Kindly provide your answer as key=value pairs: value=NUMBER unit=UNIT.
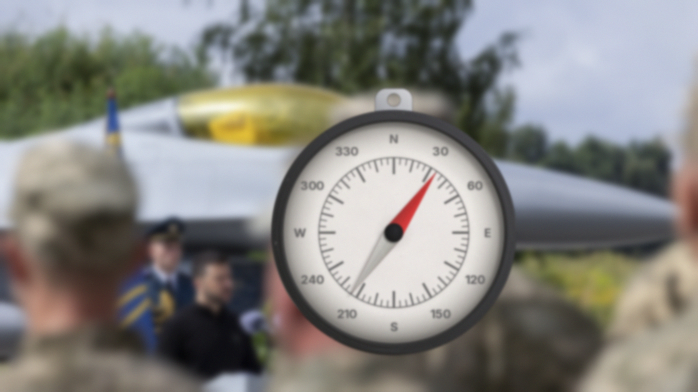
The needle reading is value=35 unit=°
